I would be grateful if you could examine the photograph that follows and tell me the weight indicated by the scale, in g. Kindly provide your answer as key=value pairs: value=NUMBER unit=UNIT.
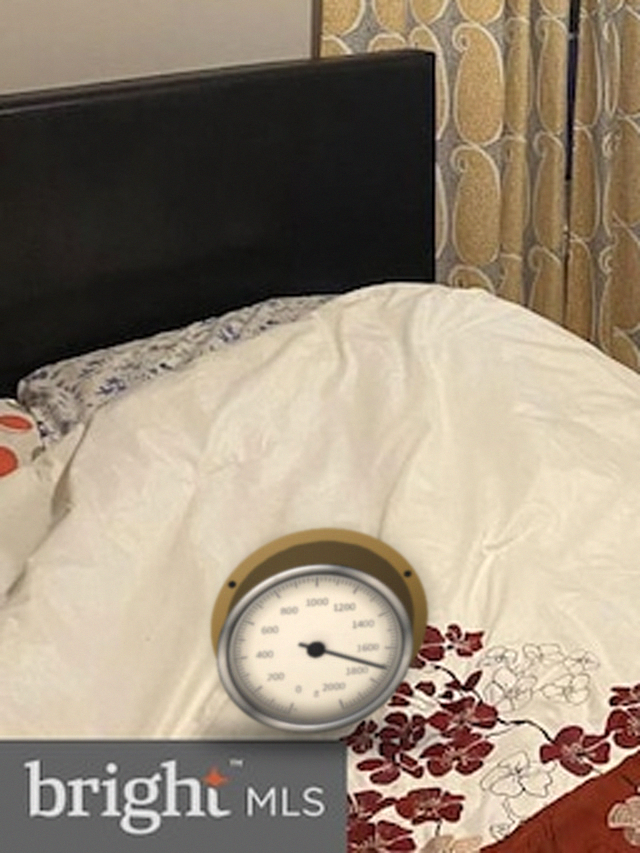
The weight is value=1700 unit=g
